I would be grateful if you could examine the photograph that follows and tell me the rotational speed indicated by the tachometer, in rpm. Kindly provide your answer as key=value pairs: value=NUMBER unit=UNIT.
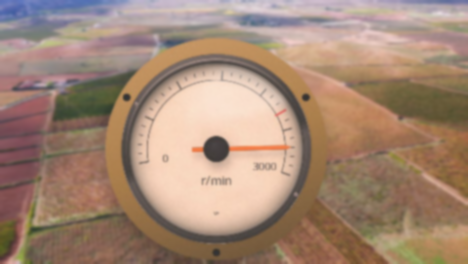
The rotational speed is value=2700 unit=rpm
